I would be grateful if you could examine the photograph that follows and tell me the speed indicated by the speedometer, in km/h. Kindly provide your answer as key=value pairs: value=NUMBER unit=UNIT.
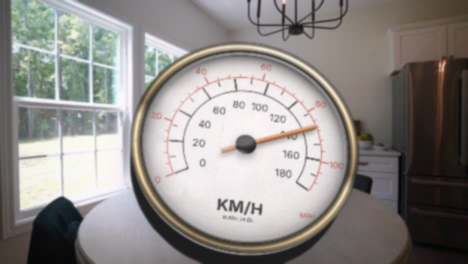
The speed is value=140 unit=km/h
